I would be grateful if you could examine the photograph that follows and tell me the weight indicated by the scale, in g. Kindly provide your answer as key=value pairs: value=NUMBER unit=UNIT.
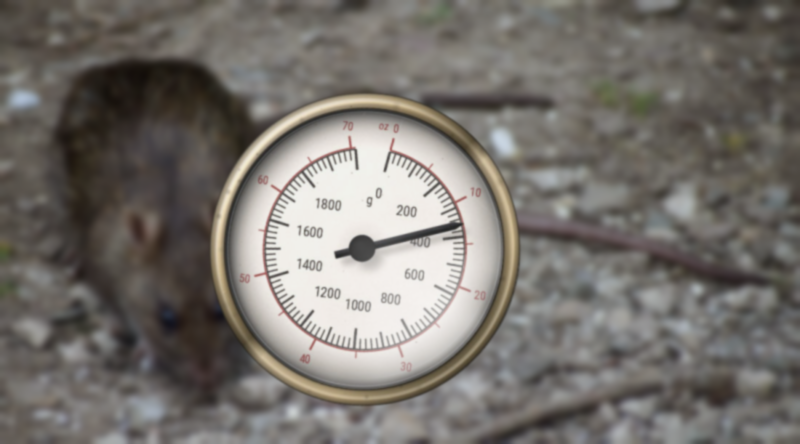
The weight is value=360 unit=g
